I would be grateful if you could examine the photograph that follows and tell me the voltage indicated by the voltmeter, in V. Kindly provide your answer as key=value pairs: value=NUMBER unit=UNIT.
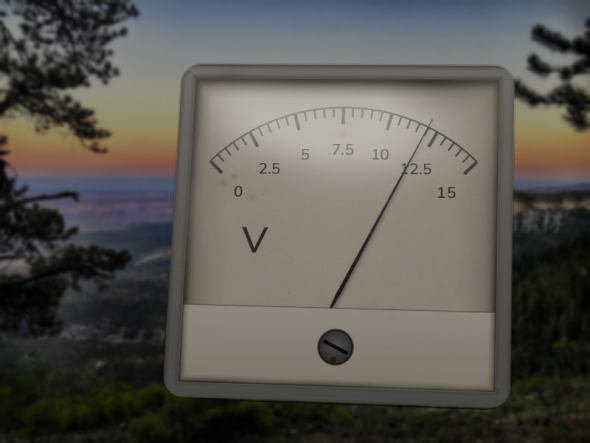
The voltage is value=12 unit=V
